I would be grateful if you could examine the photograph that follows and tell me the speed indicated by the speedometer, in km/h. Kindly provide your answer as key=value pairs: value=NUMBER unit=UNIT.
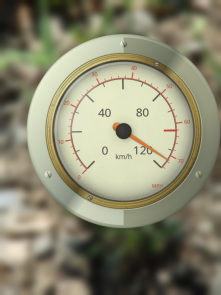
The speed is value=115 unit=km/h
